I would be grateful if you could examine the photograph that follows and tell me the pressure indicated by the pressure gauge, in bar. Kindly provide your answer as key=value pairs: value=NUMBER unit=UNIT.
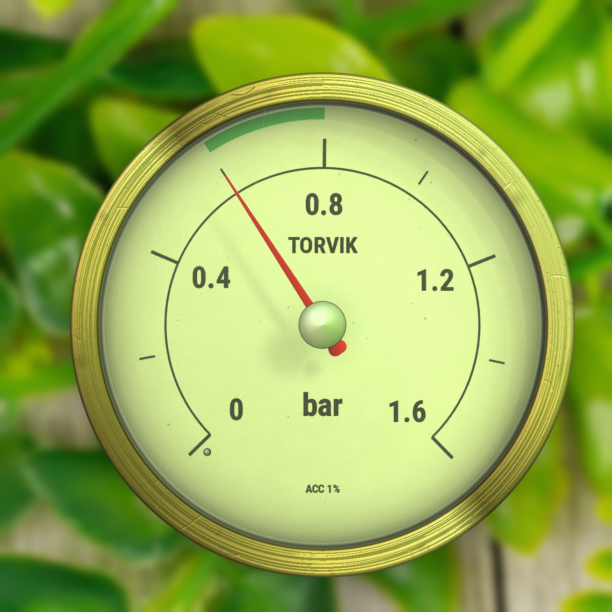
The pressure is value=0.6 unit=bar
